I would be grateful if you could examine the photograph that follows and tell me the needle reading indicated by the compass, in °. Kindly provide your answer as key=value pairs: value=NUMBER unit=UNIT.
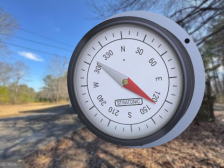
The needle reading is value=130 unit=°
